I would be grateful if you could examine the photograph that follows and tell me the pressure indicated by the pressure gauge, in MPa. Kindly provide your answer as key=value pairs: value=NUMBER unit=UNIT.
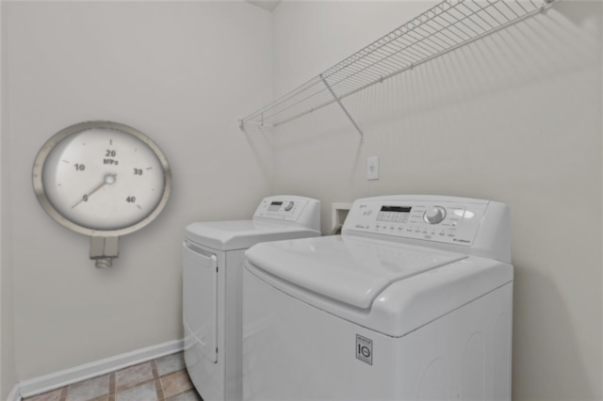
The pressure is value=0 unit=MPa
